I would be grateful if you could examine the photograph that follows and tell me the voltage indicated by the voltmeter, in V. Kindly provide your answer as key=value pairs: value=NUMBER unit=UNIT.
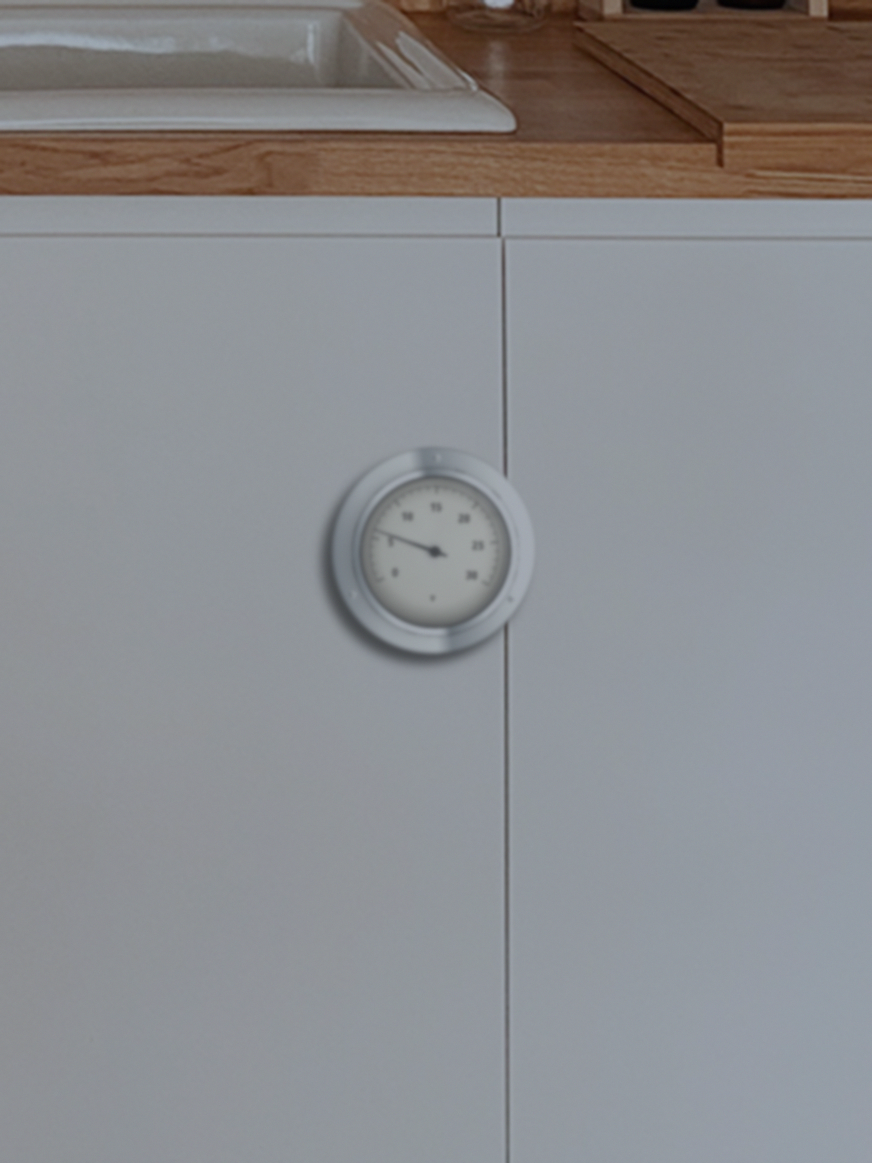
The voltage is value=6 unit=V
